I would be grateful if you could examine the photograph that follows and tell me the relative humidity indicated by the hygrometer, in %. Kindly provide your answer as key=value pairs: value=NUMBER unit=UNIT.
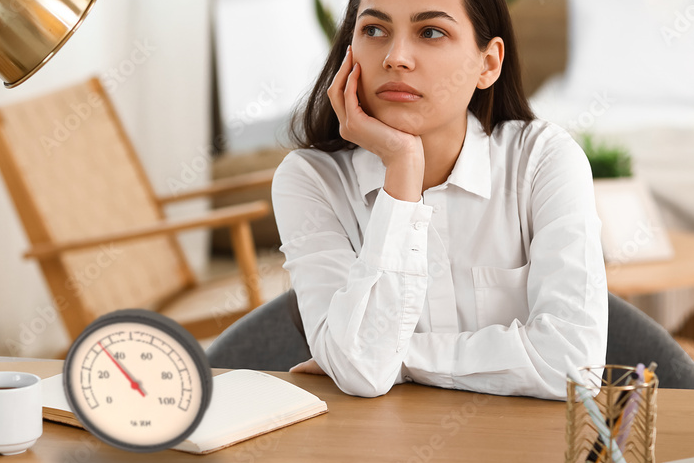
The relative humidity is value=35 unit=%
